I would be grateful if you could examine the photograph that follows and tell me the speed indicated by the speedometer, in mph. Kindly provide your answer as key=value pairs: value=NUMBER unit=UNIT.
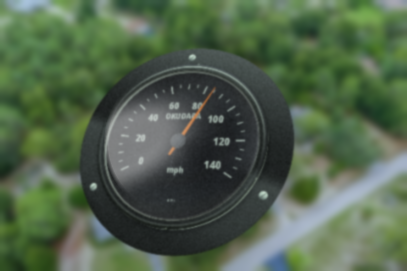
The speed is value=85 unit=mph
